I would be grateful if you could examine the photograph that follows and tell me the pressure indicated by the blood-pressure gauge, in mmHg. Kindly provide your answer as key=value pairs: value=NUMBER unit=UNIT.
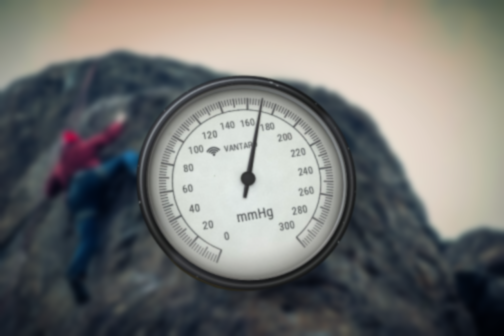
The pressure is value=170 unit=mmHg
